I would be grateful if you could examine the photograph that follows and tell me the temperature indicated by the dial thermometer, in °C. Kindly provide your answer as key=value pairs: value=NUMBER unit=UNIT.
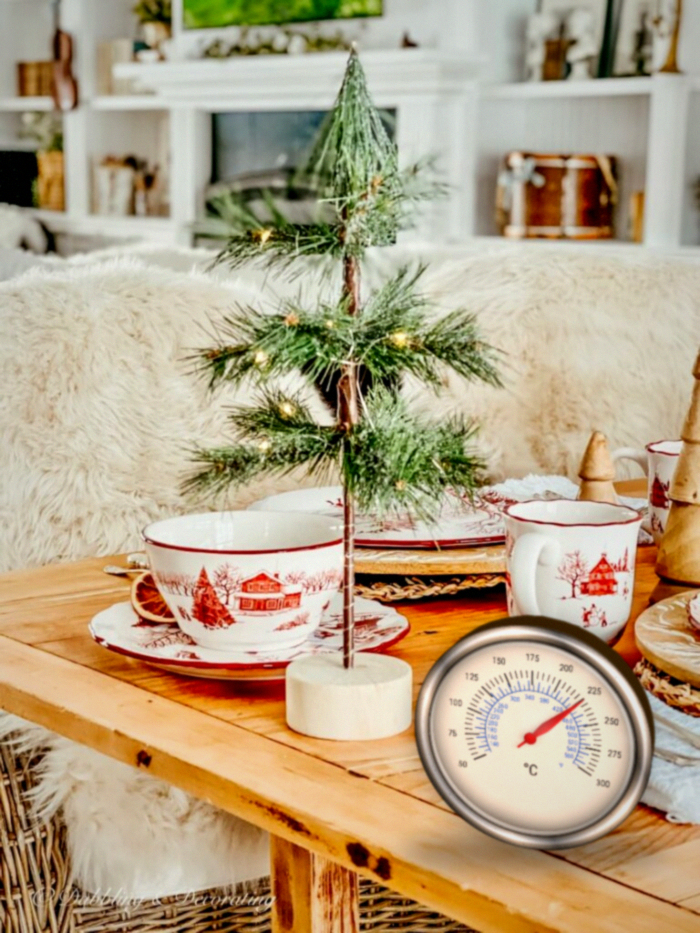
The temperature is value=225 unit=°C
